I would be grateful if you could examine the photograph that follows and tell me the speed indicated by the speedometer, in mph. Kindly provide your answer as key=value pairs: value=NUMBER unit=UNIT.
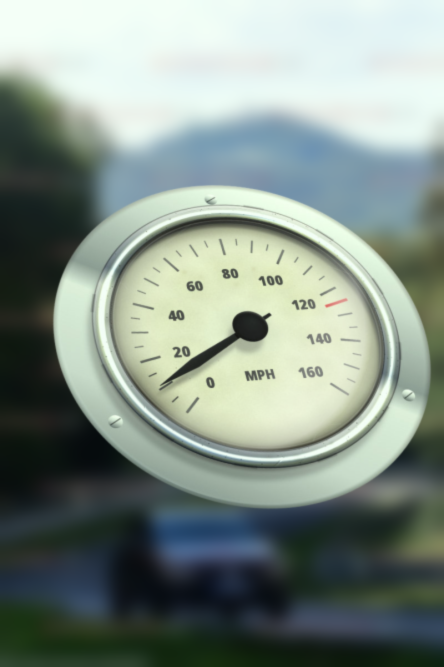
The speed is value=10 unit=mph
